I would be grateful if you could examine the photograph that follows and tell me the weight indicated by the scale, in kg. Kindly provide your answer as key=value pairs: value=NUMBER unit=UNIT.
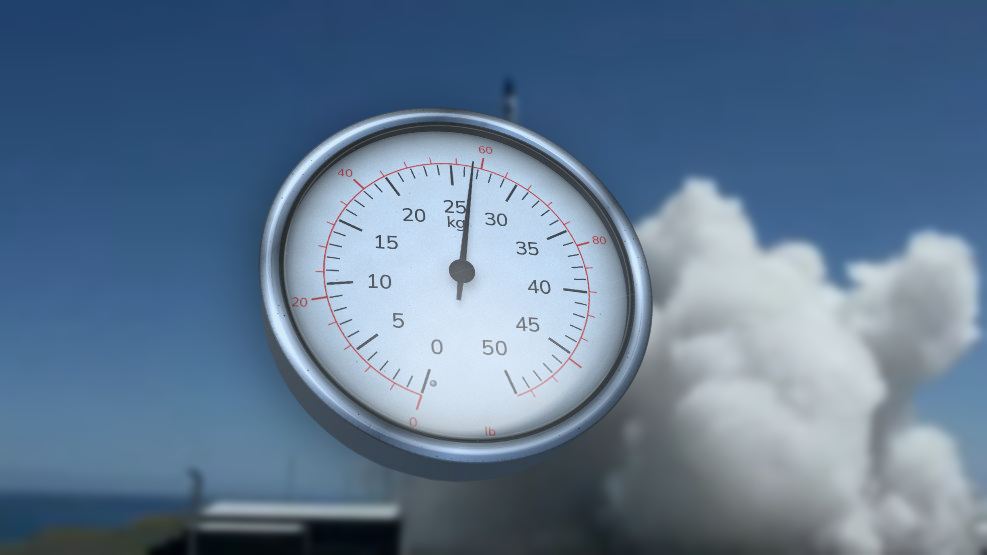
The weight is value=26.5 unit=kg
